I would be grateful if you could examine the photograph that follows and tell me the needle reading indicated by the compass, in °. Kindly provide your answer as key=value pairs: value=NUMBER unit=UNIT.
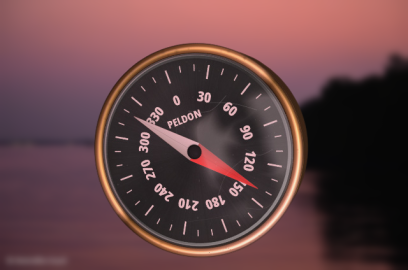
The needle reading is value=140 unit=°
